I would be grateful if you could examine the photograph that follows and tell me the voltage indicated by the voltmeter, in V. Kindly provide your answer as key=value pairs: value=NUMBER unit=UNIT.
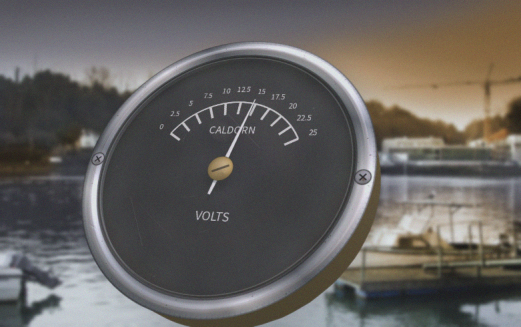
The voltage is value=15 unit=V
